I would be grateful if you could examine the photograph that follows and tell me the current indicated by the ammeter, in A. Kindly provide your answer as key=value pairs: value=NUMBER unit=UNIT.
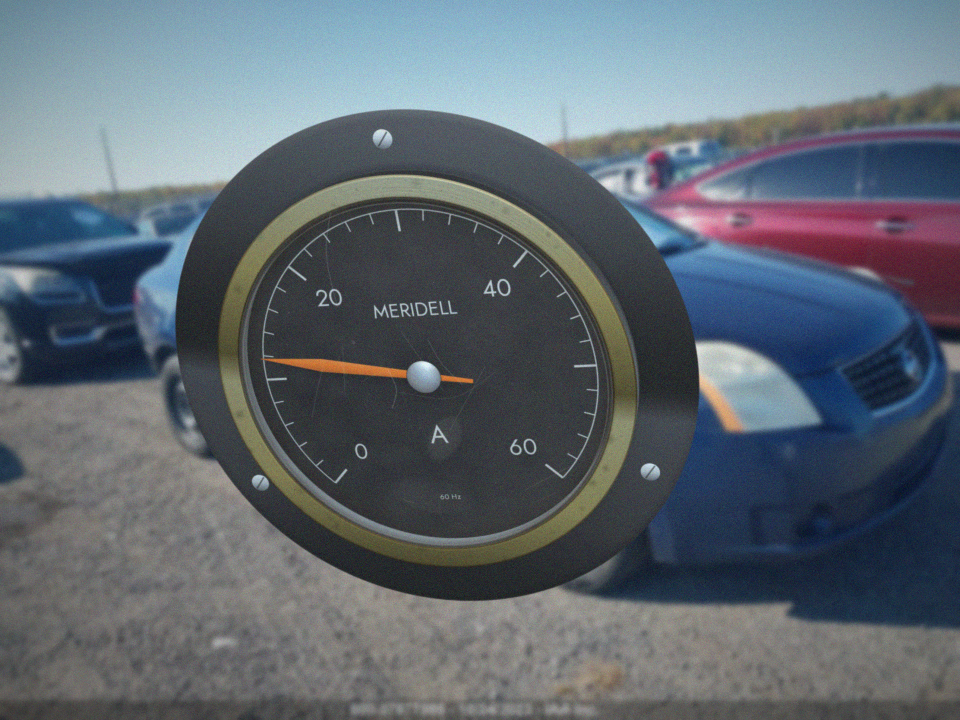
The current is value=12 unit=A
